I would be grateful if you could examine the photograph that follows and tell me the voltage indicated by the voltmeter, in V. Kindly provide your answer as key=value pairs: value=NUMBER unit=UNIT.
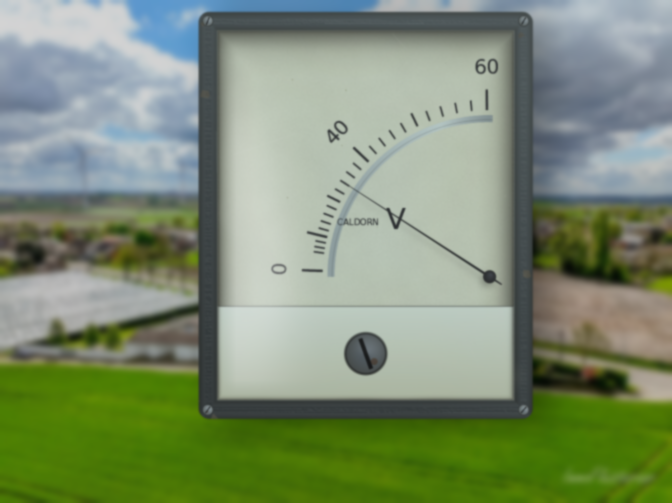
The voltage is value=34 unit=V
